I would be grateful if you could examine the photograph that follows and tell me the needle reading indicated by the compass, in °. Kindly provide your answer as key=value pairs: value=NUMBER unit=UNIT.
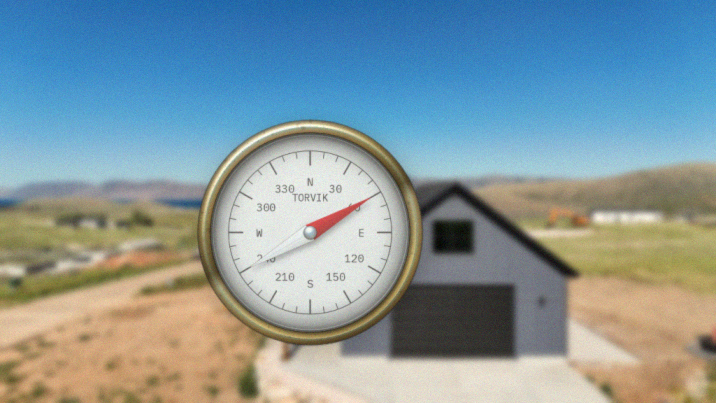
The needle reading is value=60 unit=°
